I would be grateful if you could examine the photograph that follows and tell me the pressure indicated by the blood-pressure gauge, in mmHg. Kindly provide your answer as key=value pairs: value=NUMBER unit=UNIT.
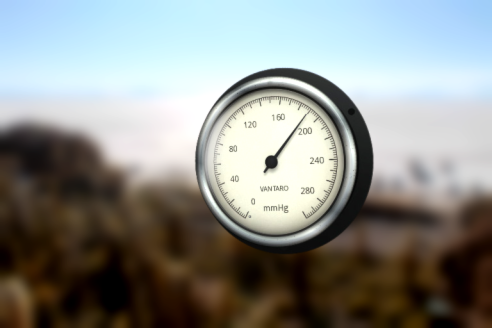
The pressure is value=190 unit=mmHg
